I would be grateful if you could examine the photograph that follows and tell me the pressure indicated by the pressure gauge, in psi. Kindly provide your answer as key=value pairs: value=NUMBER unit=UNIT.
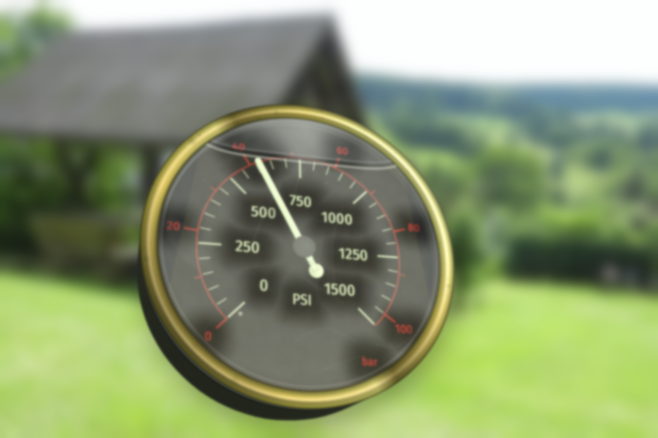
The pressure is value=600 unit=psi
